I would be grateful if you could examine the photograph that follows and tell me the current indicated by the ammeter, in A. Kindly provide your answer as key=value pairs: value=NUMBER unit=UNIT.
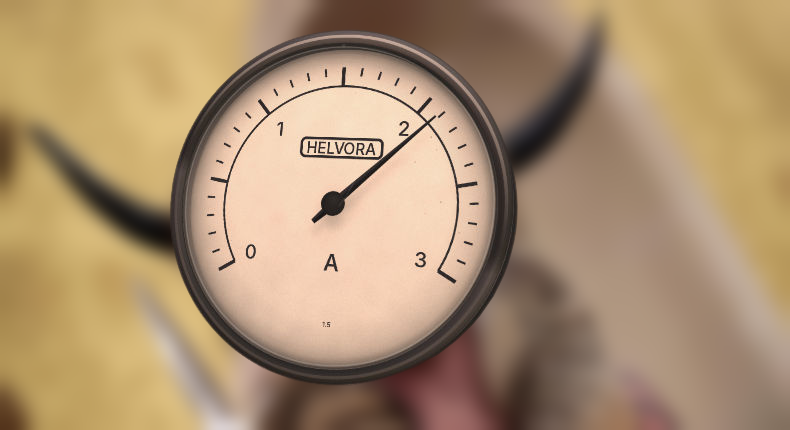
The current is value=2.1 unit=A
